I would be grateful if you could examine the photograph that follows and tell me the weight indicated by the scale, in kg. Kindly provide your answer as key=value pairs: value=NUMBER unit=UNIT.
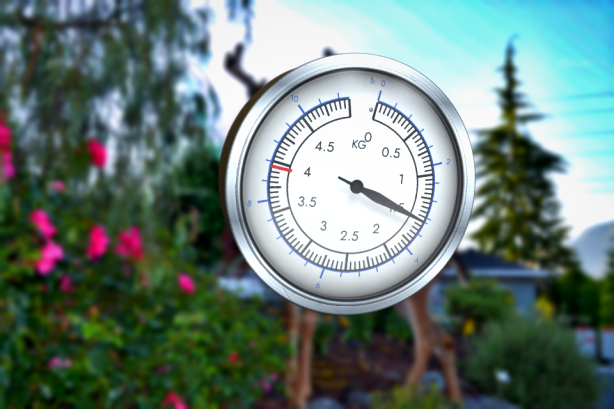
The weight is value=1.5 unit=kg
